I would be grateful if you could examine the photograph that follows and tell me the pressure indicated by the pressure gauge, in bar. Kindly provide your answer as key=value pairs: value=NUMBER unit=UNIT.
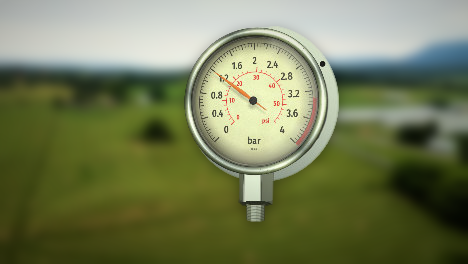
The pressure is value=1.2 unit=bar
